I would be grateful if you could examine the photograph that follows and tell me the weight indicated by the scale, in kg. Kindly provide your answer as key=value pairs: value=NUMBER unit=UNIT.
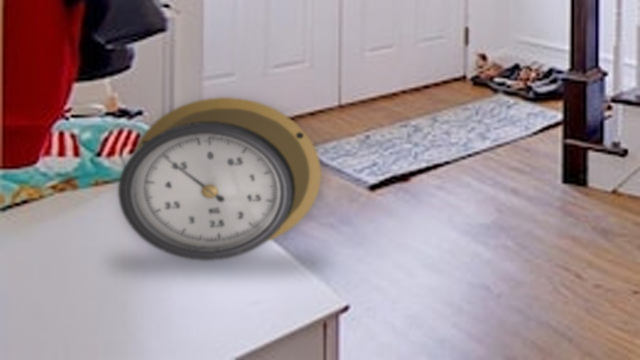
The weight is value=4.5 unit=kg
